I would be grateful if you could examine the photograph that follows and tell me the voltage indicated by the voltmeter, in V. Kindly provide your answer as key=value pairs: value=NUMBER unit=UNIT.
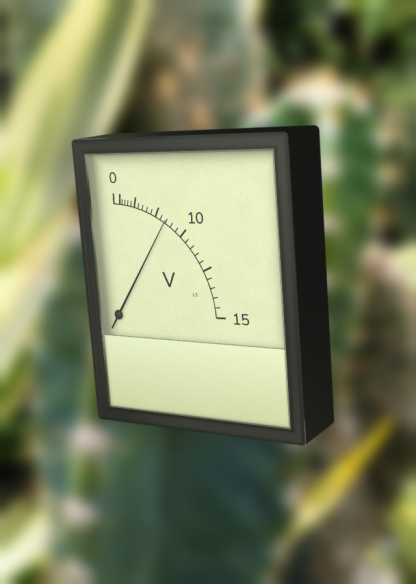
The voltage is value=8.5 unit=V
